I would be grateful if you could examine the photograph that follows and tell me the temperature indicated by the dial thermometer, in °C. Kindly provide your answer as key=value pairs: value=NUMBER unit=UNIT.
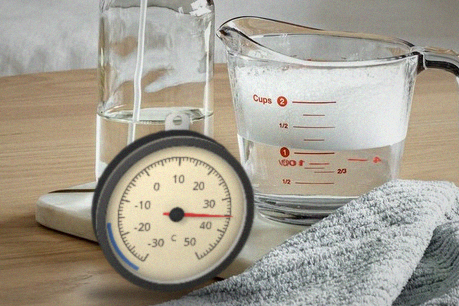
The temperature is value=35 unit=°C
